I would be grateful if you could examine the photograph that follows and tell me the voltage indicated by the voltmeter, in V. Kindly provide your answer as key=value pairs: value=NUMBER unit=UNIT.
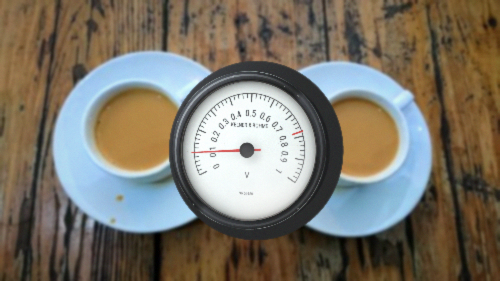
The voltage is value=0.1 unit=V
